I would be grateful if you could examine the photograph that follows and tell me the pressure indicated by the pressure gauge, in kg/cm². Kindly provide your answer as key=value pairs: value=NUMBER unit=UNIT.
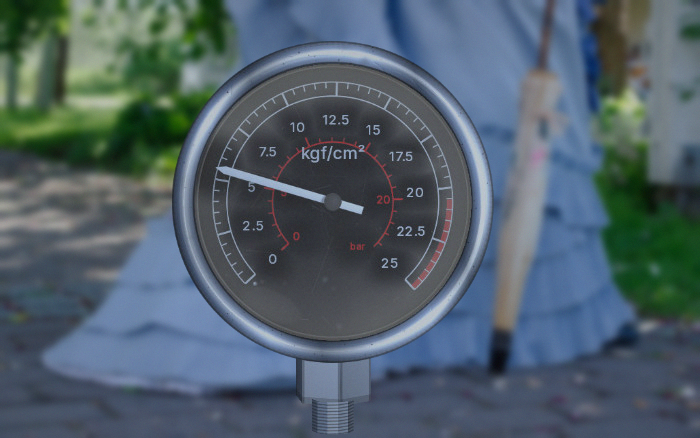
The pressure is value=5.5 unit=kg/cm²
